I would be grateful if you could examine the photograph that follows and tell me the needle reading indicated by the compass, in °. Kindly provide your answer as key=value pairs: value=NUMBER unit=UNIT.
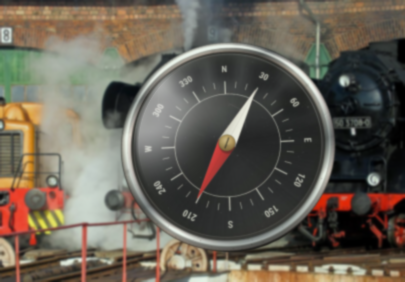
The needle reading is value=210 unit=°
